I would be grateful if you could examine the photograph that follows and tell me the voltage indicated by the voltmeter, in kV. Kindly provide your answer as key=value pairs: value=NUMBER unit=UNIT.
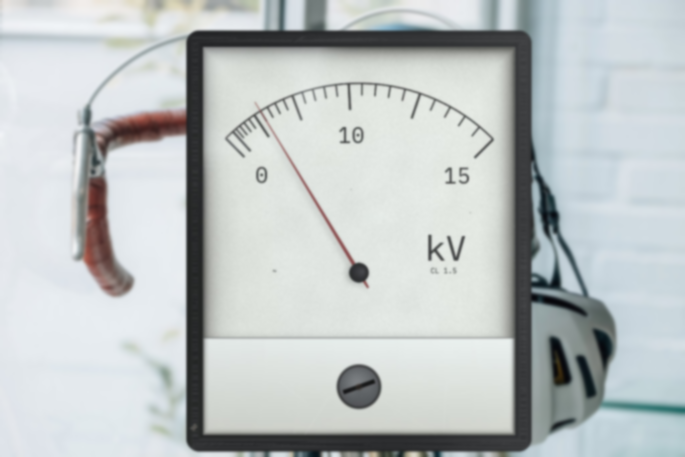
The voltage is value=5.5 unit=kV
